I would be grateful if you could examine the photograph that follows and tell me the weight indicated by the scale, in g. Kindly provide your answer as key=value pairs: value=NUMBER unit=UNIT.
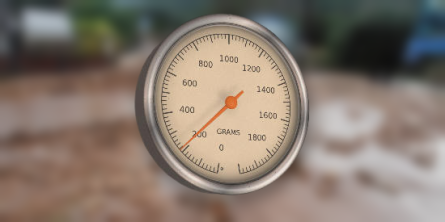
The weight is value=220 unit=g
